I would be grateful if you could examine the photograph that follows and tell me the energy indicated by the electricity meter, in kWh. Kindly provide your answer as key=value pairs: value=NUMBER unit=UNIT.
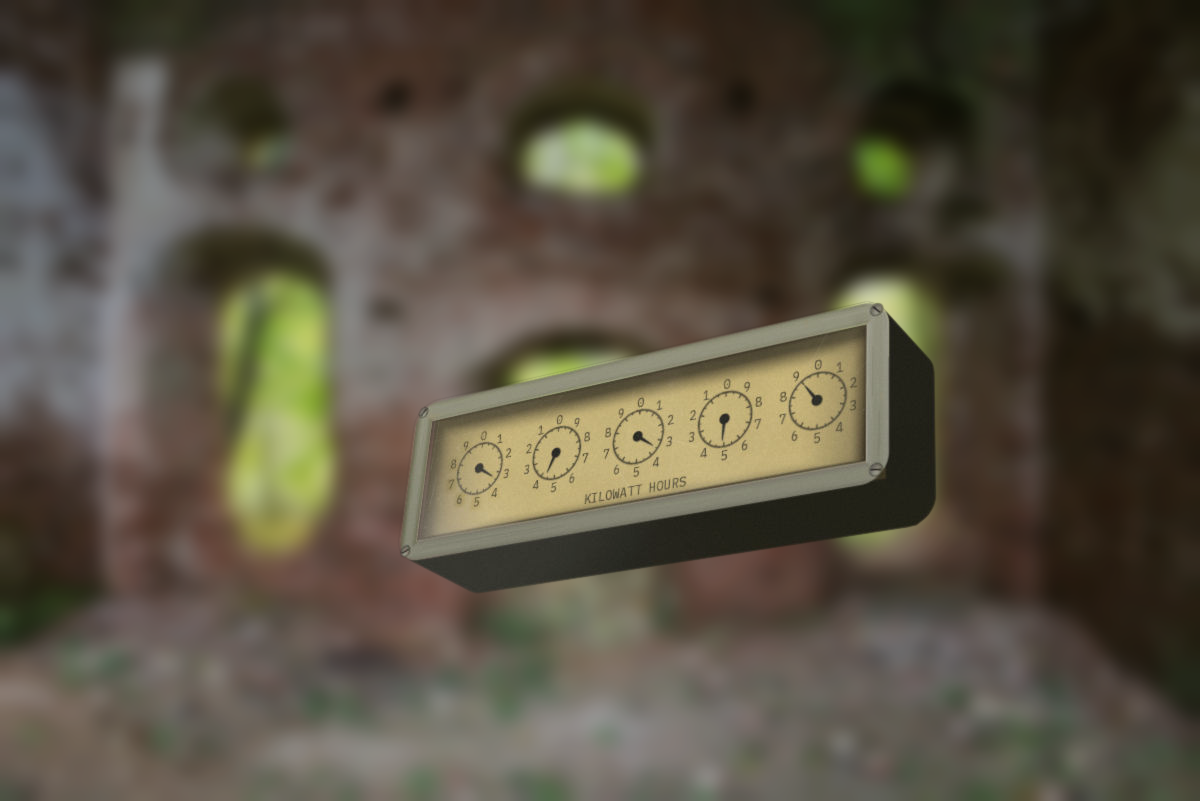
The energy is value=34349 unit=kWh
